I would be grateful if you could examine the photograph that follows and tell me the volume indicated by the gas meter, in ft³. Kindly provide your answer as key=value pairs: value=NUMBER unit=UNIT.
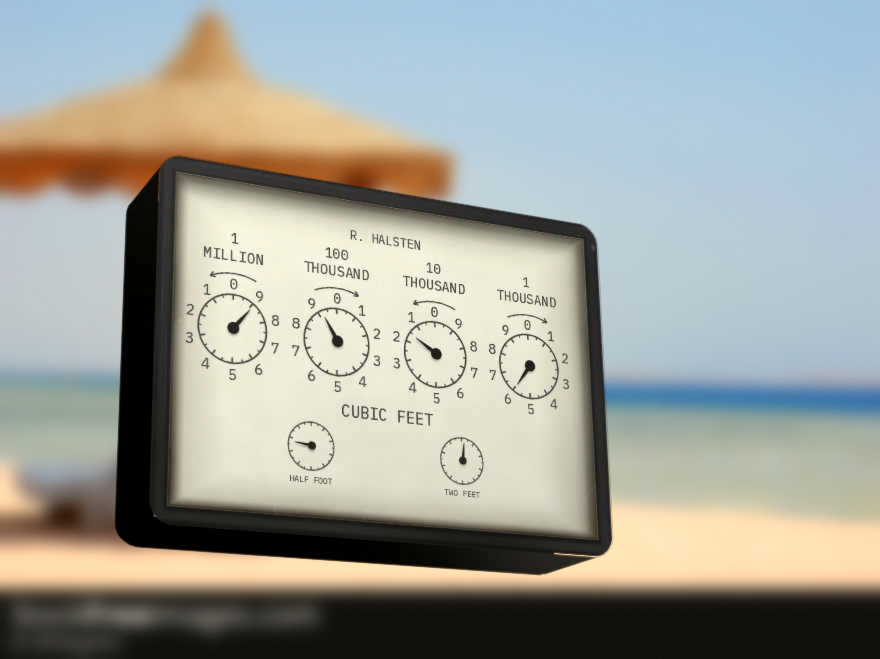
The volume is value=891600 unit=ft³
